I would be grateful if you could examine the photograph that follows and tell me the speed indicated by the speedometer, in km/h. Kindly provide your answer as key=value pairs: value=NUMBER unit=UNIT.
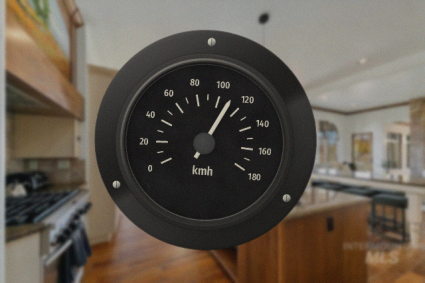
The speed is value=110 unit=km/h
